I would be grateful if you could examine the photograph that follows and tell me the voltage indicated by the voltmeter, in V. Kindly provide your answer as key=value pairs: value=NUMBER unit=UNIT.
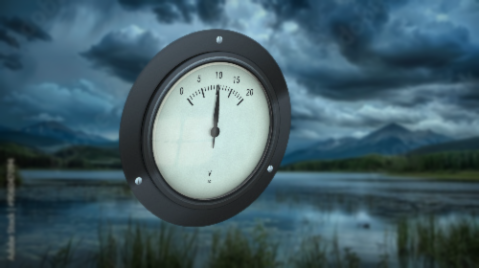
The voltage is value=10 unit=V
